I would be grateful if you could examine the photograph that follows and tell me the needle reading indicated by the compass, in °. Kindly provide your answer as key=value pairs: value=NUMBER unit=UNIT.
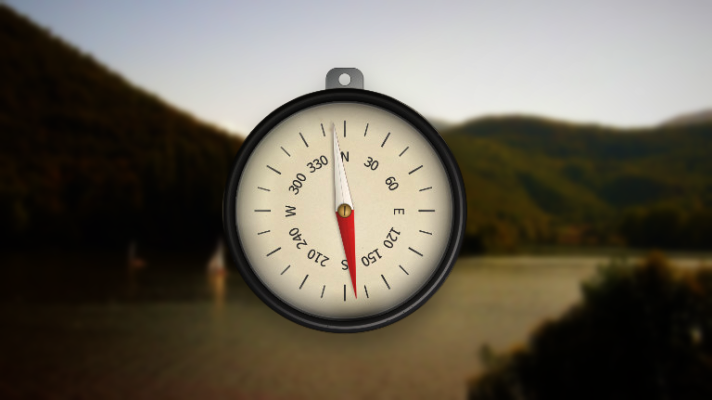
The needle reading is value=172.5 unit=°
